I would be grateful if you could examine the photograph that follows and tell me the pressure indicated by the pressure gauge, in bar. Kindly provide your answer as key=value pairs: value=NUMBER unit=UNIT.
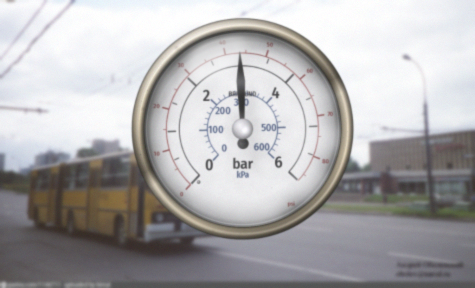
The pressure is value=3 unit=bar
